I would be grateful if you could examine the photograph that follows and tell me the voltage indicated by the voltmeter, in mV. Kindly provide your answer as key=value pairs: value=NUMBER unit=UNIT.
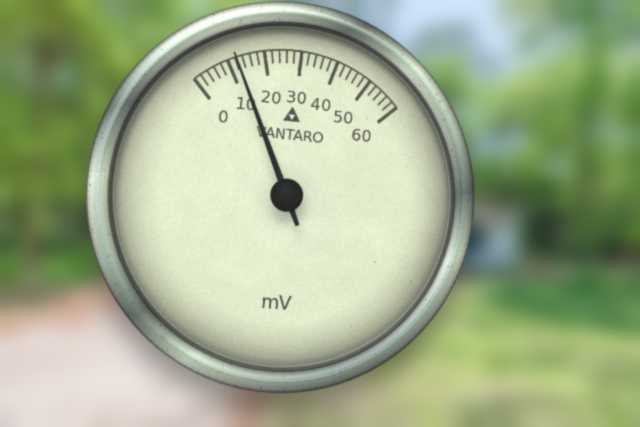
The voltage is value=12 unit=mV
